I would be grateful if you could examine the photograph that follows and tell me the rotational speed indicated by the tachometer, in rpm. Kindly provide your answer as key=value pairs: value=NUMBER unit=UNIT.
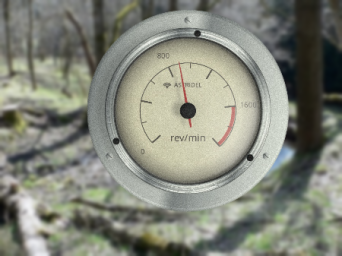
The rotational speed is value=900 unit=rpm
